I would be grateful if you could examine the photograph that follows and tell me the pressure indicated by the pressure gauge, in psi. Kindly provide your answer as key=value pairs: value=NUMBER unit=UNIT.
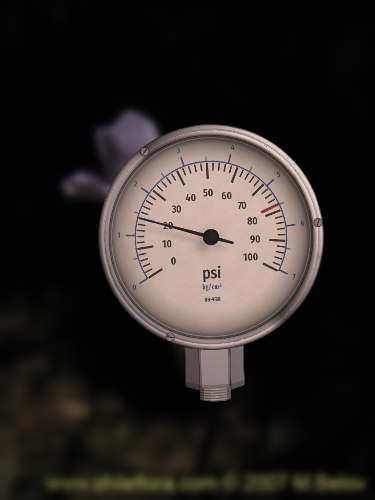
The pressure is value=20 unit=psi
